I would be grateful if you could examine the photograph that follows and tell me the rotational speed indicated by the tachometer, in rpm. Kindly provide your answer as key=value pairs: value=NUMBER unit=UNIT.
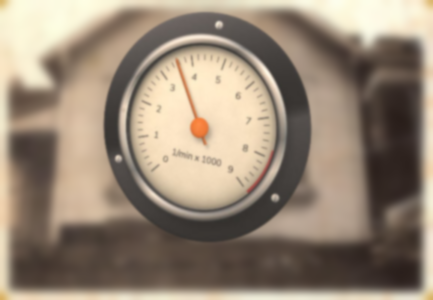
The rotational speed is value=3600 unit=rpm
